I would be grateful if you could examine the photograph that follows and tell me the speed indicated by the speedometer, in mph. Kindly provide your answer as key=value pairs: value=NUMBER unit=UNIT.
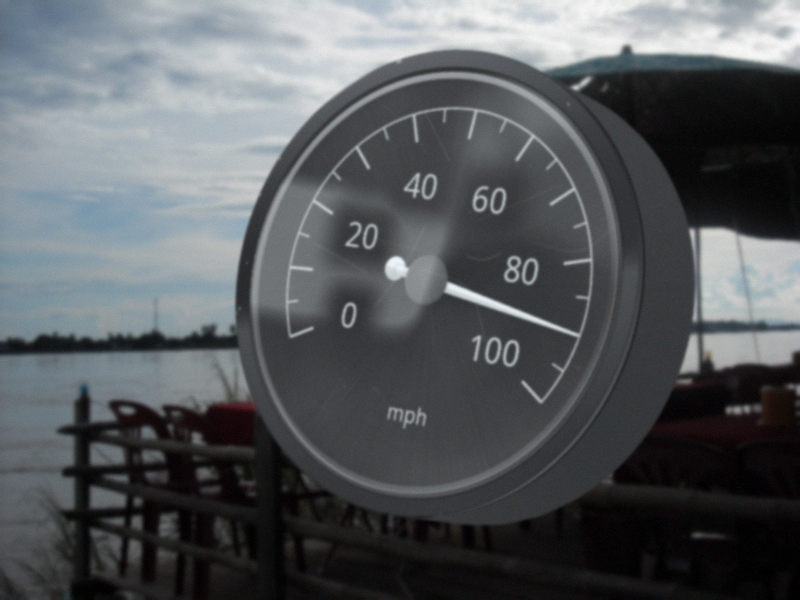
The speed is value=90 unit=mph
